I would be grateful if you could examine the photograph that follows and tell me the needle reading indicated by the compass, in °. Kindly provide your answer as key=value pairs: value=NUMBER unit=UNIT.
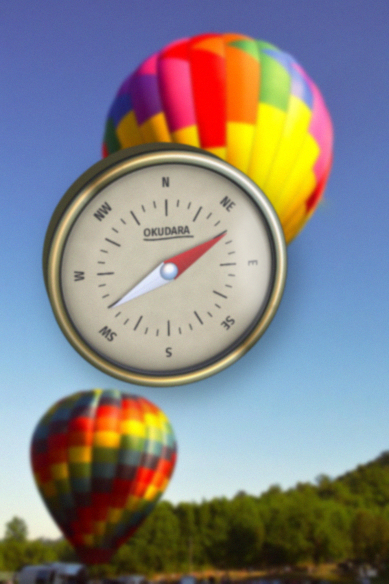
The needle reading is value=60 unit=°
